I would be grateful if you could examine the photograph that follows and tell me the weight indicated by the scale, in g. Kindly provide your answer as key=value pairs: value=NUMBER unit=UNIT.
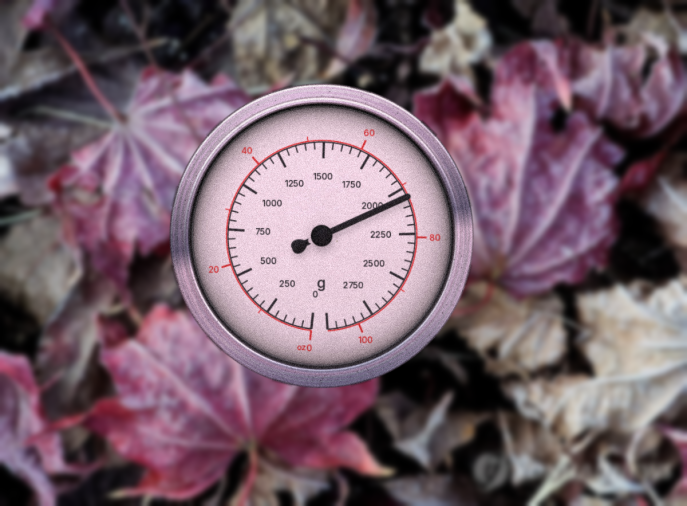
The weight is value=2050 unit=g
